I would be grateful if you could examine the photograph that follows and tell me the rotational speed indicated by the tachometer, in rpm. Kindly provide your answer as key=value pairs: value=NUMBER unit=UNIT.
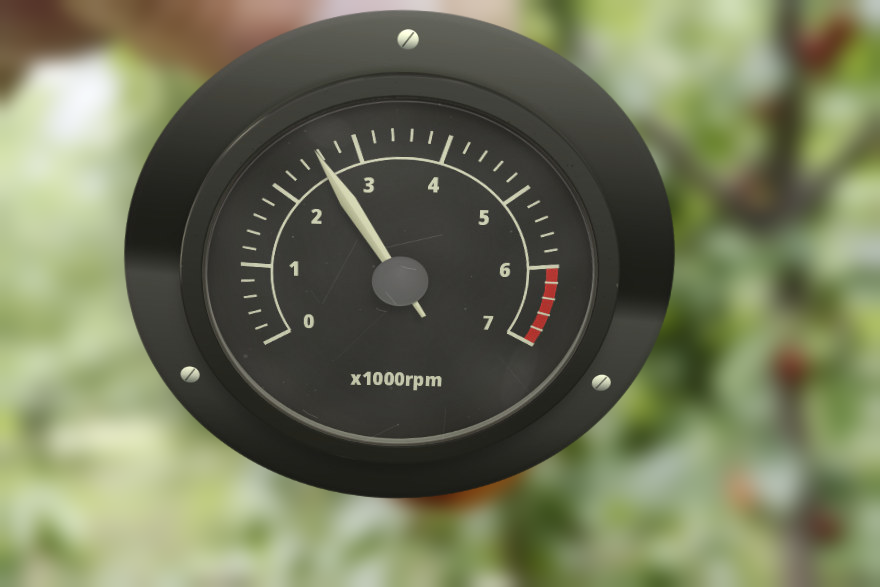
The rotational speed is value=2600 unit=rpm
